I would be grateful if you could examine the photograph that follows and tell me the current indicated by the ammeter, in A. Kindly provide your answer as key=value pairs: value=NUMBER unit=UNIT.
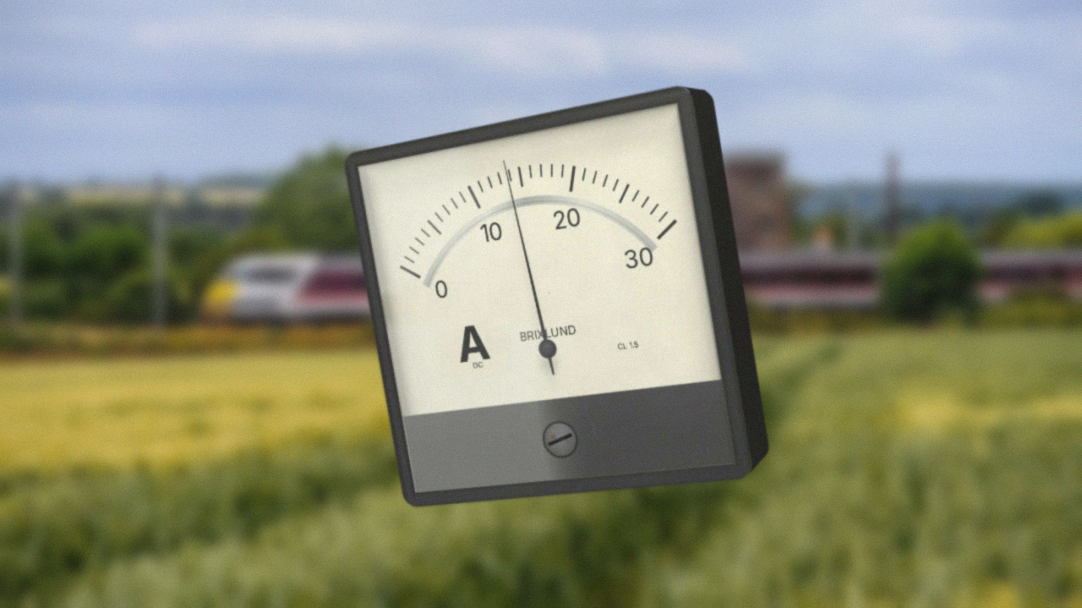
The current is value=14 unit=A
